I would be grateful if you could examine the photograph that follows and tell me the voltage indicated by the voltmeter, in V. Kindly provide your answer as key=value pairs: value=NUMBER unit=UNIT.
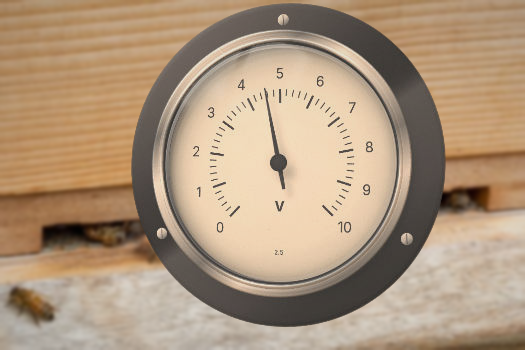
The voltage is value=4.6 unit=V
